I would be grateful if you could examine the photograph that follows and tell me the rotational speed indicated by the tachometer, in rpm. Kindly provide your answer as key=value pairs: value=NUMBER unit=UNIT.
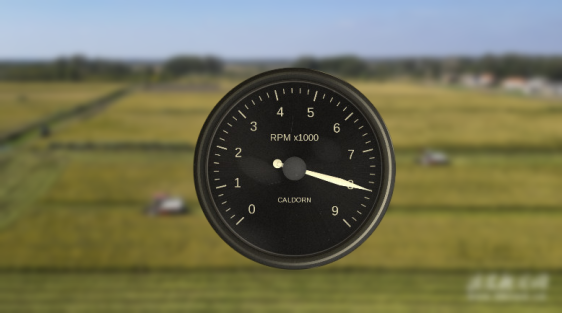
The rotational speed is value=8000 unit=rpm
